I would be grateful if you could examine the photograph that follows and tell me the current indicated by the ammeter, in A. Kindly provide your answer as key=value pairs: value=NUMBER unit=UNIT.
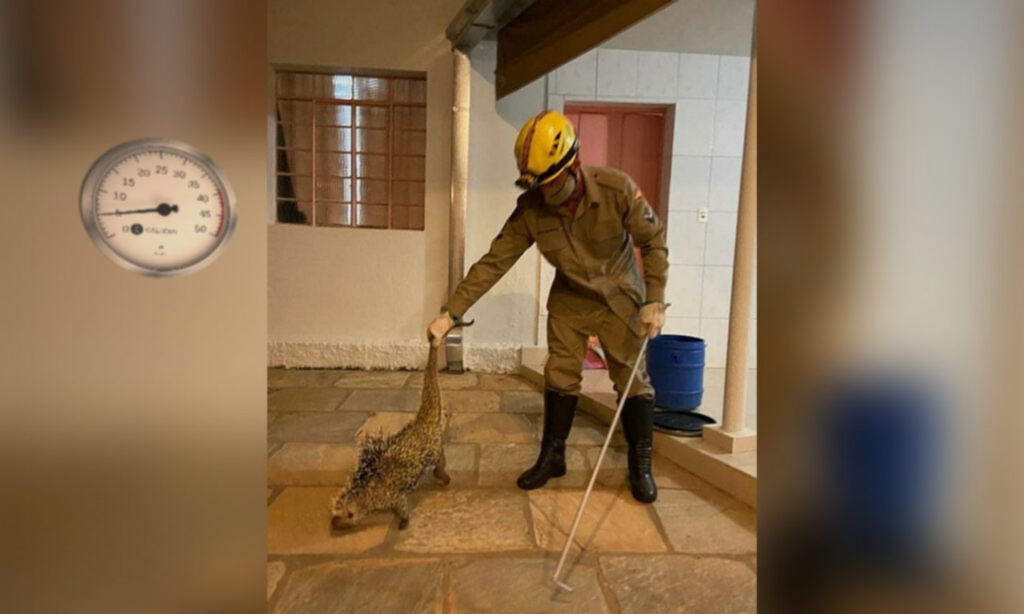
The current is value=5 unit=A
